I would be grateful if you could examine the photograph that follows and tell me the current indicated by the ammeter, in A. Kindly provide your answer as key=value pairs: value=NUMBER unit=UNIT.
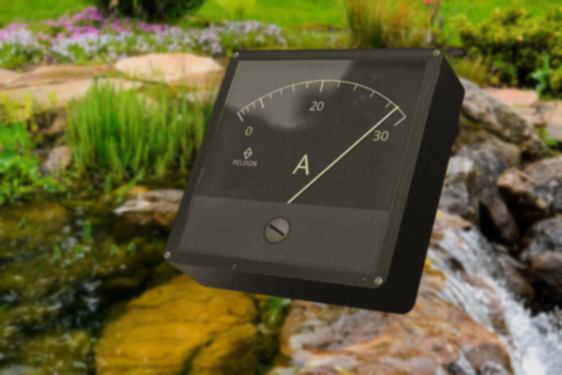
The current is value=29 unit=A
